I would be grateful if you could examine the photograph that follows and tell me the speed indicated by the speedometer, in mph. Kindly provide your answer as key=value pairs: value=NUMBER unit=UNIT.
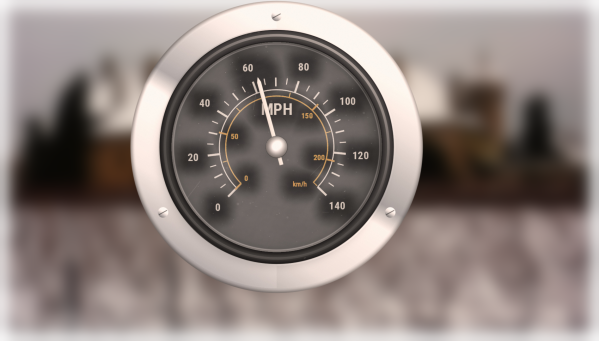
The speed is value=62.5 unit=mph
